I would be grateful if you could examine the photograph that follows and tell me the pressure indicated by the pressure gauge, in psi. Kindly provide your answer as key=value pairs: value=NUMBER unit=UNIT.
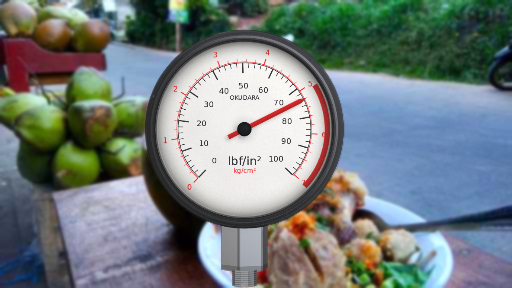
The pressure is value=74 unit=psi
